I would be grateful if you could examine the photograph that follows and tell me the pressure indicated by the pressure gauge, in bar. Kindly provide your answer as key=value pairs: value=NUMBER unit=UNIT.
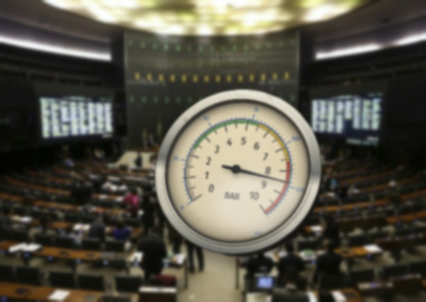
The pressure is value=8.5 unit=bar
